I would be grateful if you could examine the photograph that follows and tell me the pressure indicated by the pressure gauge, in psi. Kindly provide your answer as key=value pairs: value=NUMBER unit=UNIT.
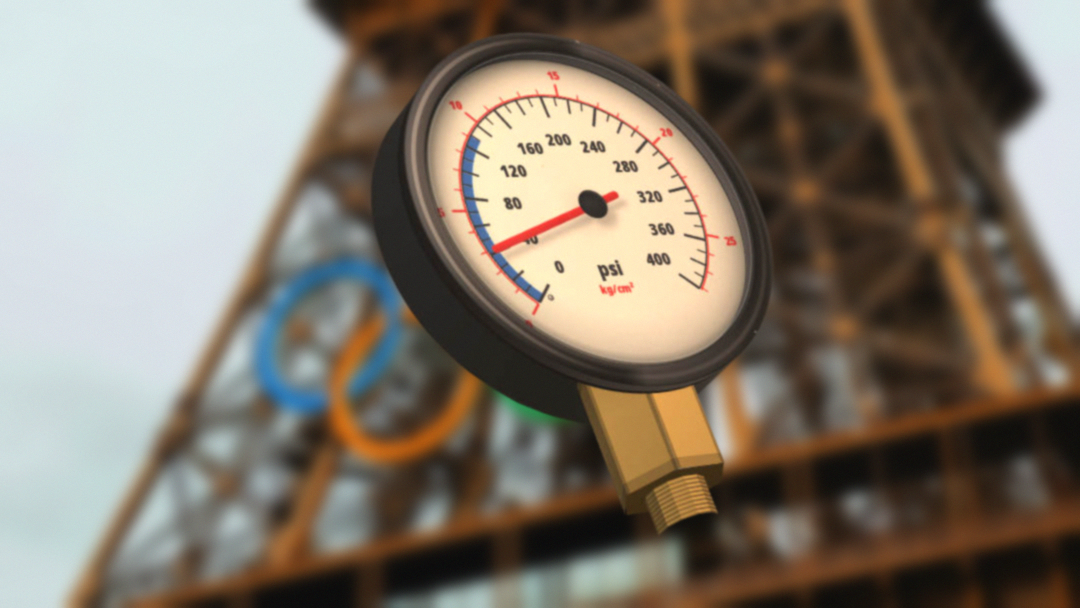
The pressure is value=40 unit=psi
